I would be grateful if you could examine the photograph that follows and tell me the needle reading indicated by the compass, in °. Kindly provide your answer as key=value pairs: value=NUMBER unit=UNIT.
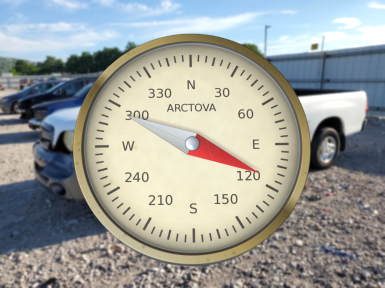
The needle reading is value=115 unit=°
